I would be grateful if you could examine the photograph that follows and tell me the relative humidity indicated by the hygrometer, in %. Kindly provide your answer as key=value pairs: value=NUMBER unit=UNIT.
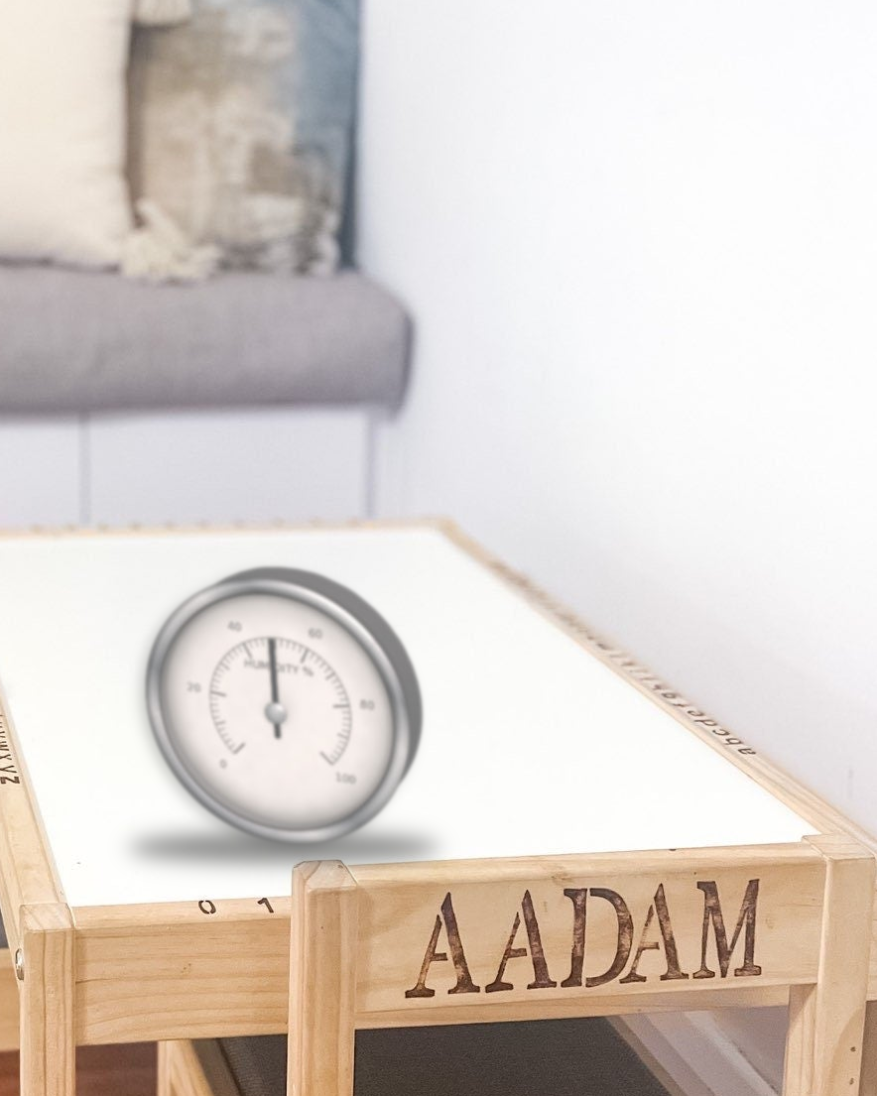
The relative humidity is value=50 unit=%
